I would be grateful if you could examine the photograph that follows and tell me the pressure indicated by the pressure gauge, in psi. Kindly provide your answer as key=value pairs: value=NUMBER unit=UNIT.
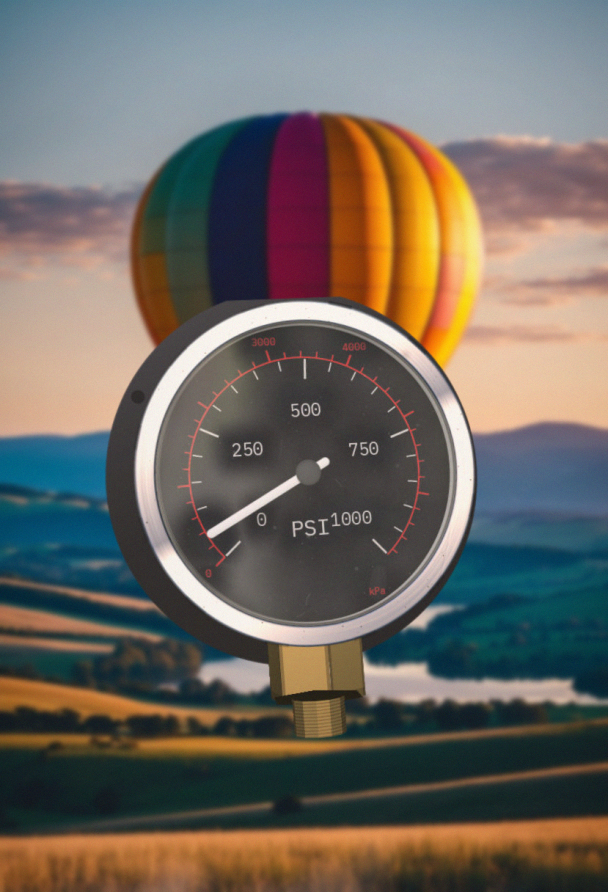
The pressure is value=50 unit=psi
